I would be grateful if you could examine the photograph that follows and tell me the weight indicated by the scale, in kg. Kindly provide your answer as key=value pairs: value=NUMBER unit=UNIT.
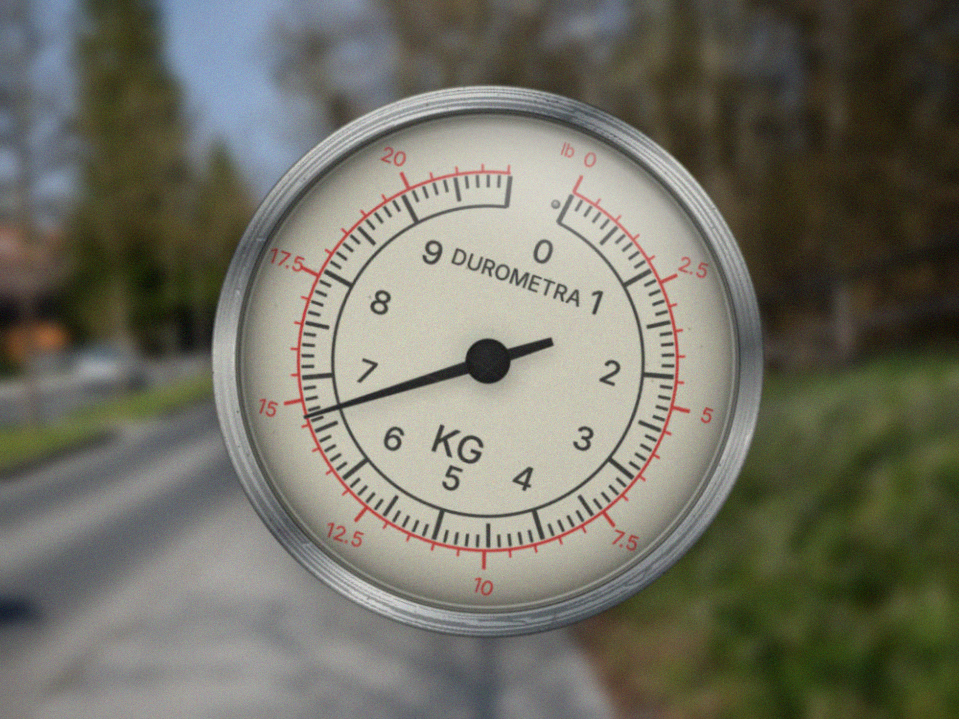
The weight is value=6.65 unit=kg
